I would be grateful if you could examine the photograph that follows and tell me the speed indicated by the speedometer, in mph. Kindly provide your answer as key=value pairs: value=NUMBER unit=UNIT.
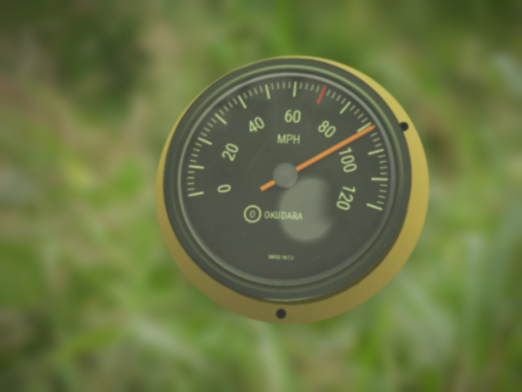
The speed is value=92 unit=mph
